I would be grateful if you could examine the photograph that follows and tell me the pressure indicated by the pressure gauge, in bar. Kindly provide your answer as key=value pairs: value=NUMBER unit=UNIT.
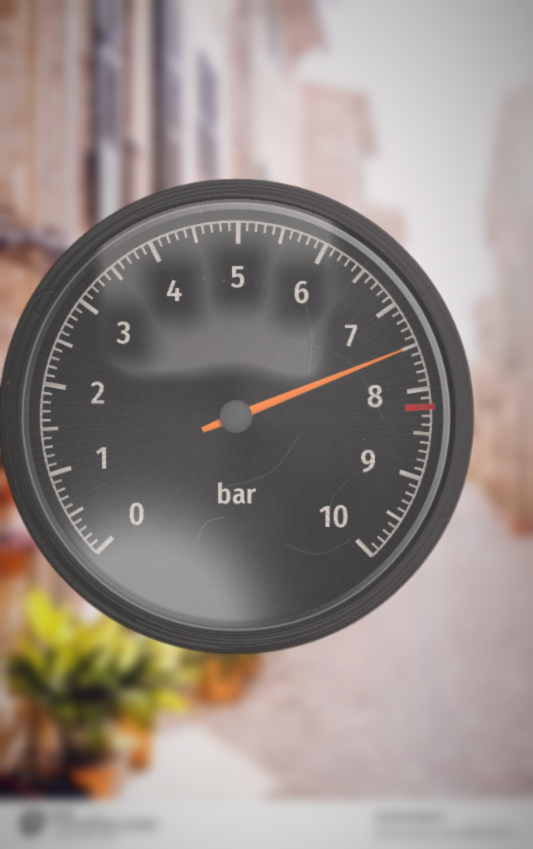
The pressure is value=7.5 unit=bar
